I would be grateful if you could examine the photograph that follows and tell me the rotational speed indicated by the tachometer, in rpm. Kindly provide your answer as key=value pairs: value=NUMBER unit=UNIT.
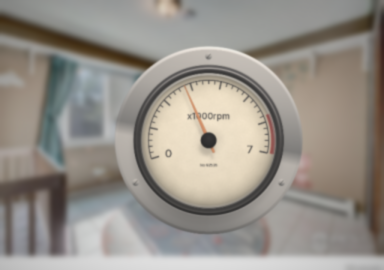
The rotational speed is value=2800 unit=rpm
